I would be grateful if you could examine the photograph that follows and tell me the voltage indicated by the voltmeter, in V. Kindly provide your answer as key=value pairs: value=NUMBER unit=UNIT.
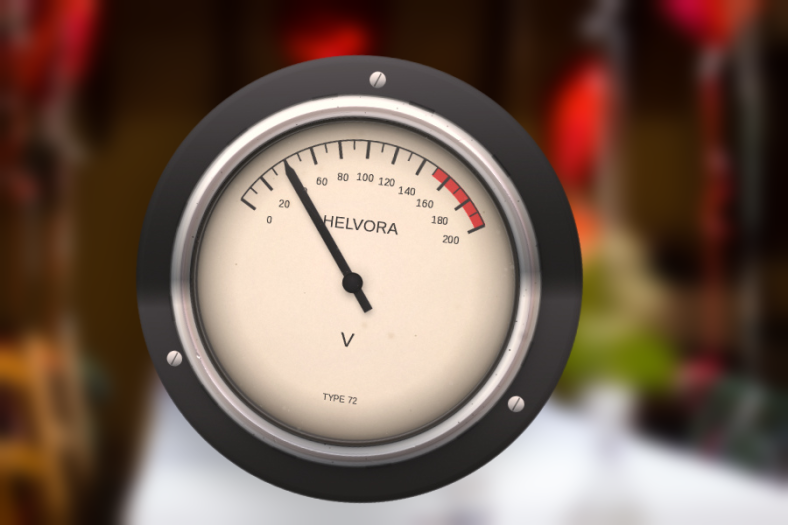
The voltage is value=40 unit=V
